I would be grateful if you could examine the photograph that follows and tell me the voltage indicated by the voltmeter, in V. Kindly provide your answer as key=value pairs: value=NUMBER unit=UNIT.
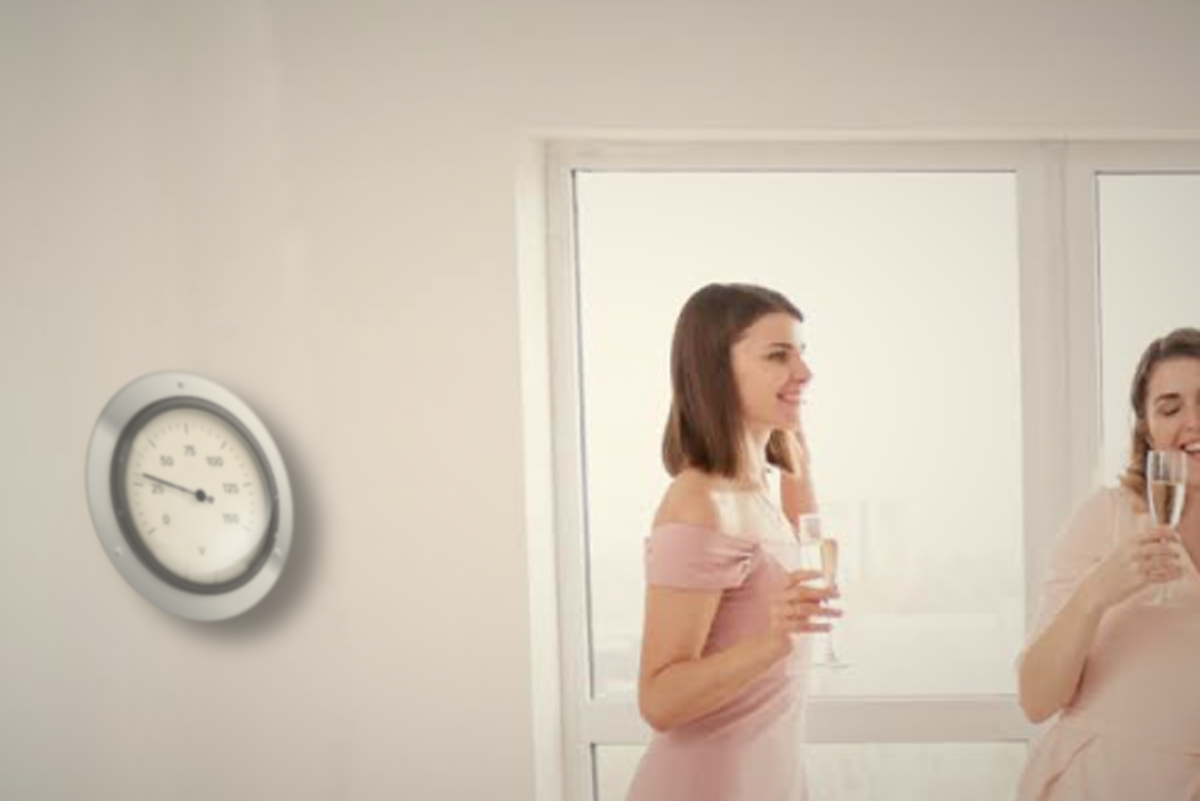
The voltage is value=30 unit=V
